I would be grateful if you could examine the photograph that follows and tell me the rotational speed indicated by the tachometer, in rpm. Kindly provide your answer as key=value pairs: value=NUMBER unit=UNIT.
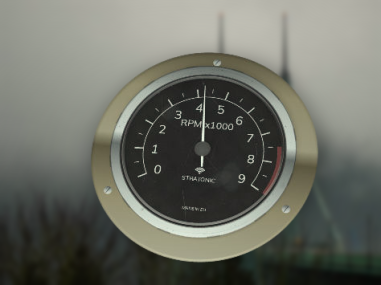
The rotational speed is value=4250 unit=rpm
